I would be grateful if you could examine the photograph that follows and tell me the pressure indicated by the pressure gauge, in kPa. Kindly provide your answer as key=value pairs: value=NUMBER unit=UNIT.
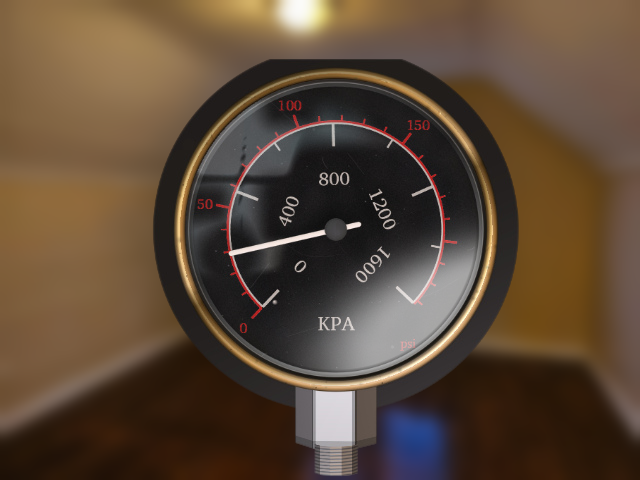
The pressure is value=200 unit=kPa
